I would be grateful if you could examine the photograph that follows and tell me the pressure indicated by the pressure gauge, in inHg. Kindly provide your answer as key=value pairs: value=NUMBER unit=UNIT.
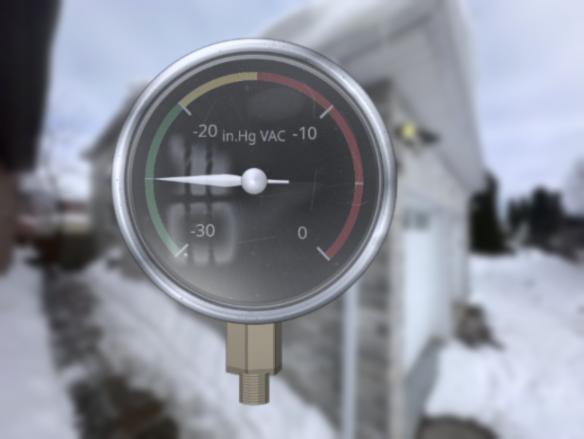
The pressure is value=-25 unit=inHg
